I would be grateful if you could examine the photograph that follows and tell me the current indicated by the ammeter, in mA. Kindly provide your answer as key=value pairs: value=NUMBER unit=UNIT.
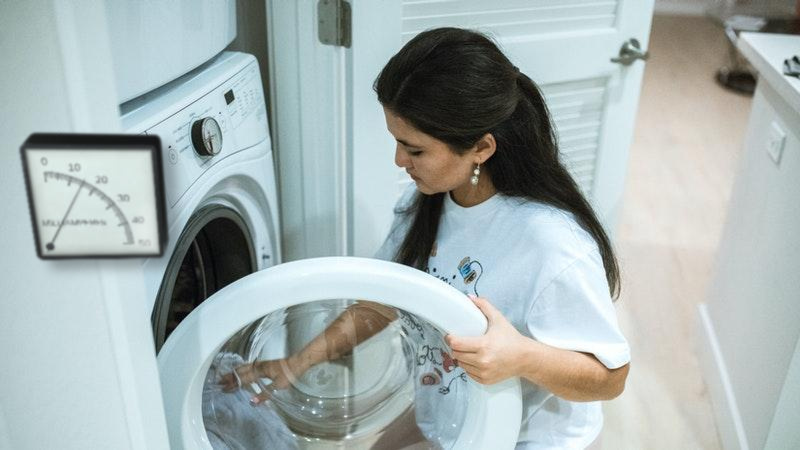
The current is value=15 unit=mA
